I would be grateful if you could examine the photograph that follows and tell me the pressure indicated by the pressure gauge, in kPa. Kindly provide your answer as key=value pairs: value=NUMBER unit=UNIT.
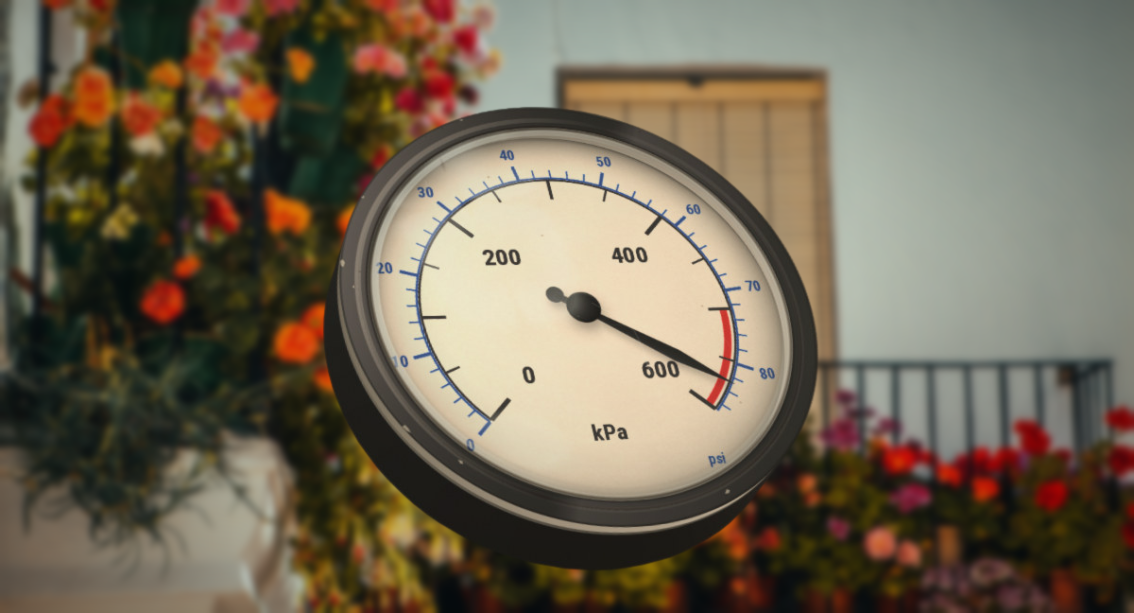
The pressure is value=575 unit=kPa
